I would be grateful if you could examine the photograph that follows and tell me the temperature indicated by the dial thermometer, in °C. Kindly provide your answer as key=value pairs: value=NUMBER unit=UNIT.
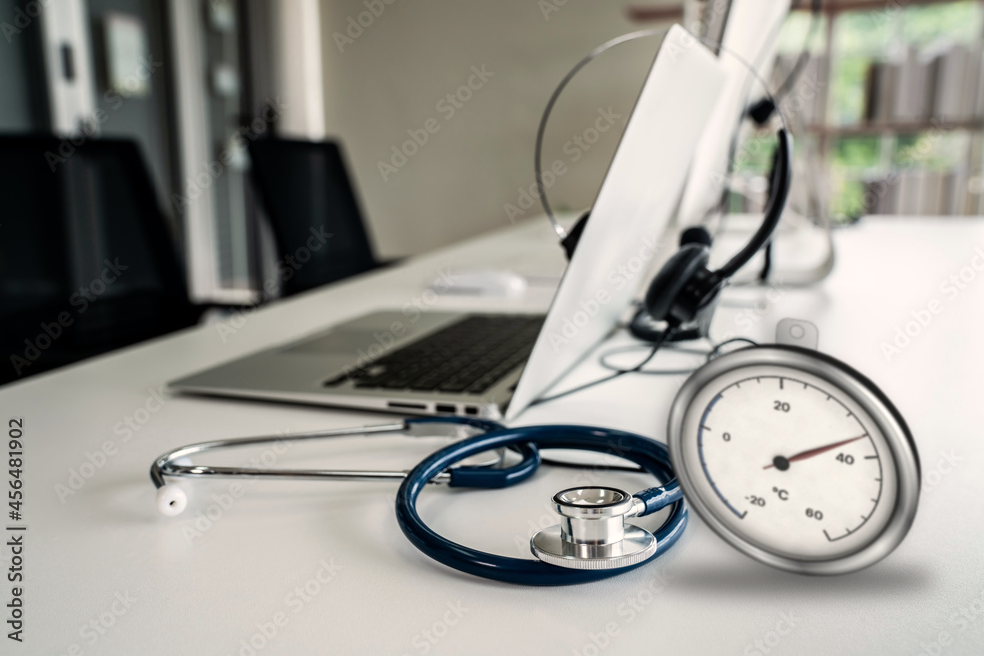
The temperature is value=36 unit=°C
